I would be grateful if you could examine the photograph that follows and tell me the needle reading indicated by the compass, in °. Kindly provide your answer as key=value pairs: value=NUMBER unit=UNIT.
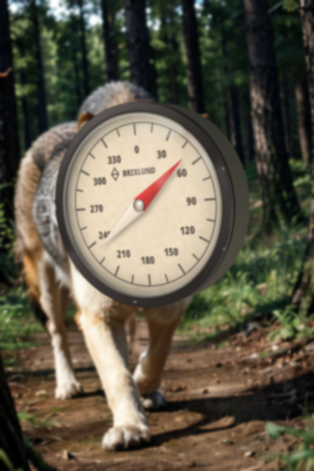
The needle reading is value=52.5 unit=°
